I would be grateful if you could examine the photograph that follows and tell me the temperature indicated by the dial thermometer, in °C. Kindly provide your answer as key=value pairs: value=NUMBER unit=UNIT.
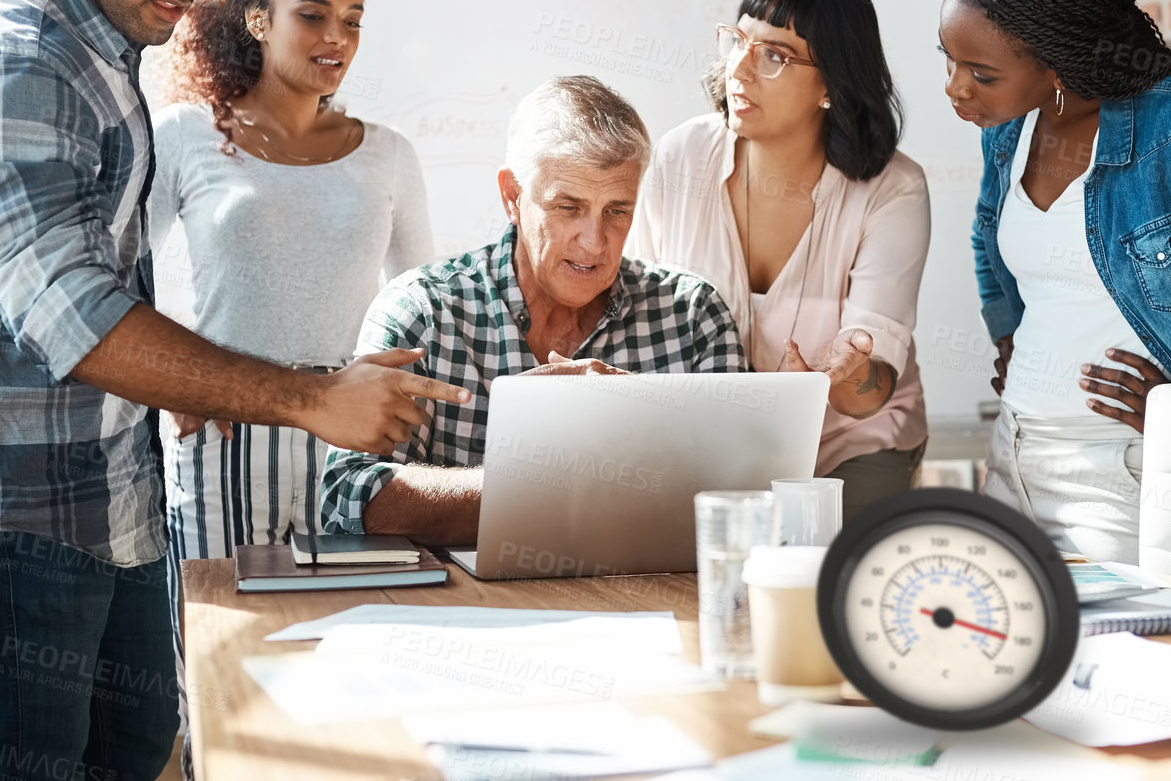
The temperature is value=180 unit=°C
